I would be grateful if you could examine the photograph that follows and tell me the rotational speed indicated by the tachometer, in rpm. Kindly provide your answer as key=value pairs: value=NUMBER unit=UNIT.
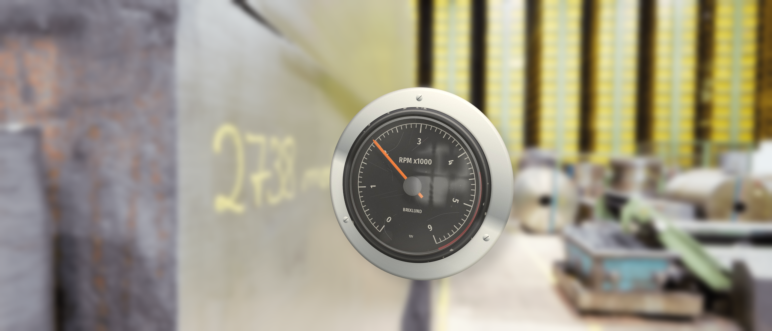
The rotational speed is value=2000 unit=rpm
